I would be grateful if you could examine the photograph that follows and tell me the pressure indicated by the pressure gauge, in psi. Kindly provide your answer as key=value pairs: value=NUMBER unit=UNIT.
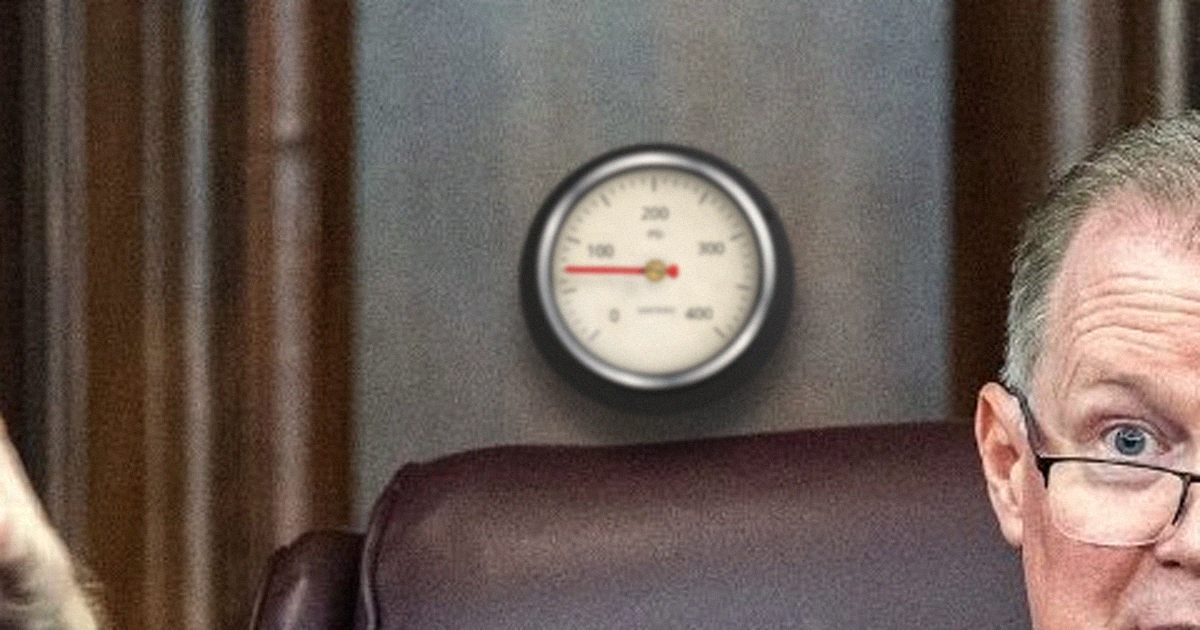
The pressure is value=70 unit=psi
